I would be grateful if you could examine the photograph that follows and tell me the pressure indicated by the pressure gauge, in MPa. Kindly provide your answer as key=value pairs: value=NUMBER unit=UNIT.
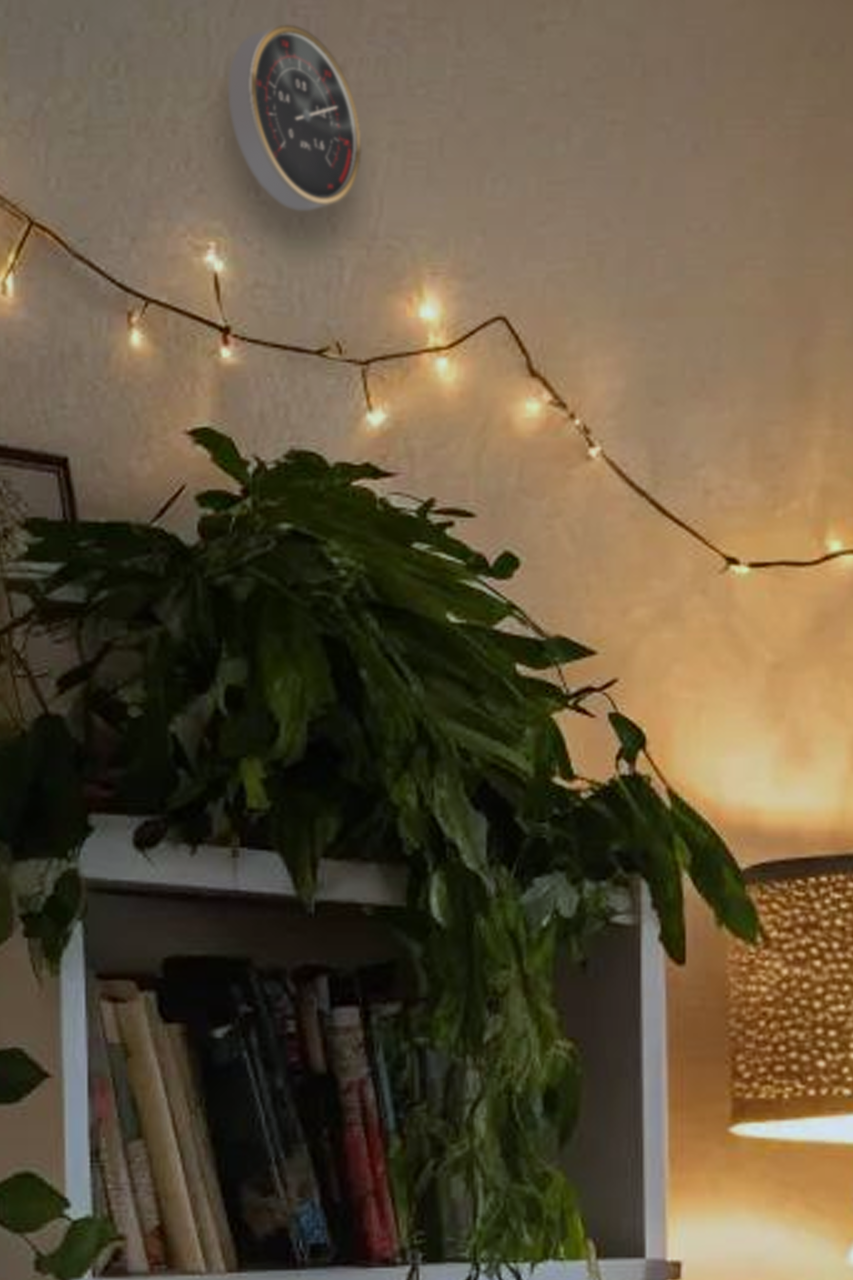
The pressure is value=1.2 unit=MPa
